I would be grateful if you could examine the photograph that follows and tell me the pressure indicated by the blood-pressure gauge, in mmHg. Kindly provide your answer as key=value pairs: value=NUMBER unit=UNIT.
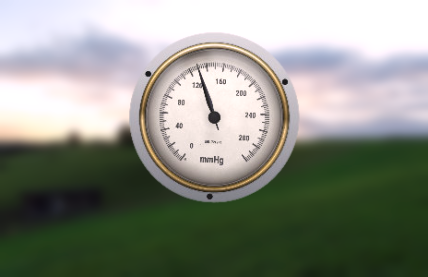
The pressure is value=130 unit=mmHg
